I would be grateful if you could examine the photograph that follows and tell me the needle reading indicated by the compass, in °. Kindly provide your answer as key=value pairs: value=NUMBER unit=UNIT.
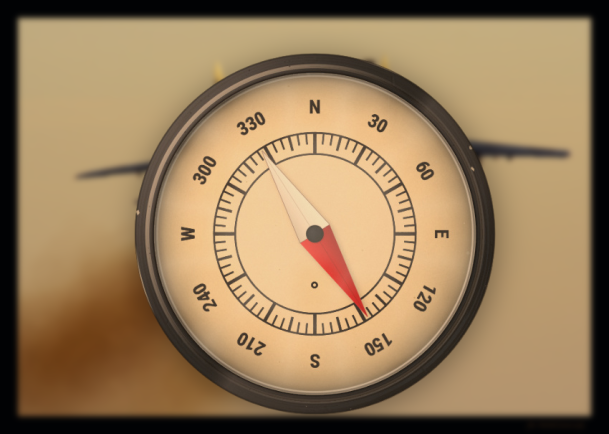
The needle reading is value=147.5 unit=°
